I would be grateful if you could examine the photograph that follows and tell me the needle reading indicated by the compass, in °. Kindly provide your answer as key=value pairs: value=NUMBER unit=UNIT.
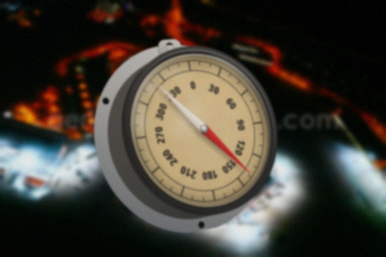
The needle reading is value=140 unit=°
